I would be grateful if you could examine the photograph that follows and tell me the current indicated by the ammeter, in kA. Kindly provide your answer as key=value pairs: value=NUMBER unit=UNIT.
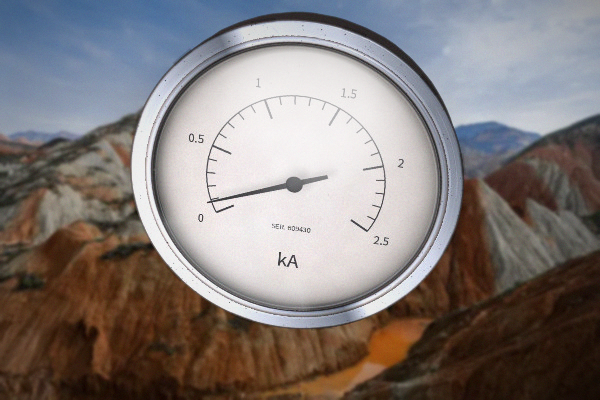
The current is value=0.1 unit=kA
